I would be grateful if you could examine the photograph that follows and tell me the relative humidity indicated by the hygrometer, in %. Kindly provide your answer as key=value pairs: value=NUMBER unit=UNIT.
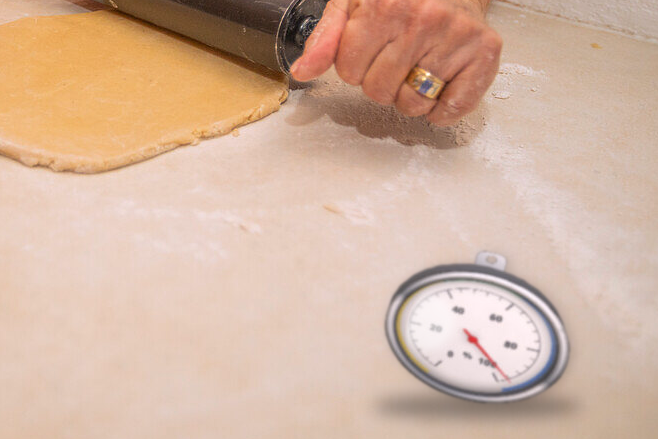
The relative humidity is value=96 unit=%
